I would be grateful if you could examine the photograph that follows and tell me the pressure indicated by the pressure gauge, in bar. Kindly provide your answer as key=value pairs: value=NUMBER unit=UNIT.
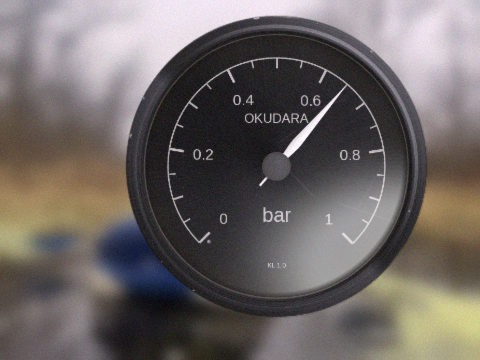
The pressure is value=0.65 unit=bar
